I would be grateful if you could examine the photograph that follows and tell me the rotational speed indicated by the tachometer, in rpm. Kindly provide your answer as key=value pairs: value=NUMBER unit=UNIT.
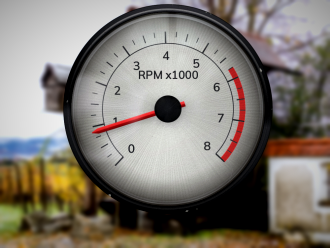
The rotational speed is value=875 unit=rpm
